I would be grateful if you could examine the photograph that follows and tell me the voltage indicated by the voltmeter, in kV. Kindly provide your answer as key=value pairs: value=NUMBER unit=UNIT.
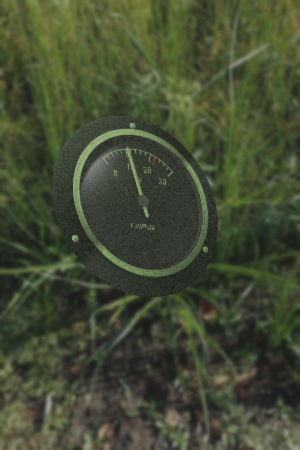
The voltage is value=10 unit=kV
